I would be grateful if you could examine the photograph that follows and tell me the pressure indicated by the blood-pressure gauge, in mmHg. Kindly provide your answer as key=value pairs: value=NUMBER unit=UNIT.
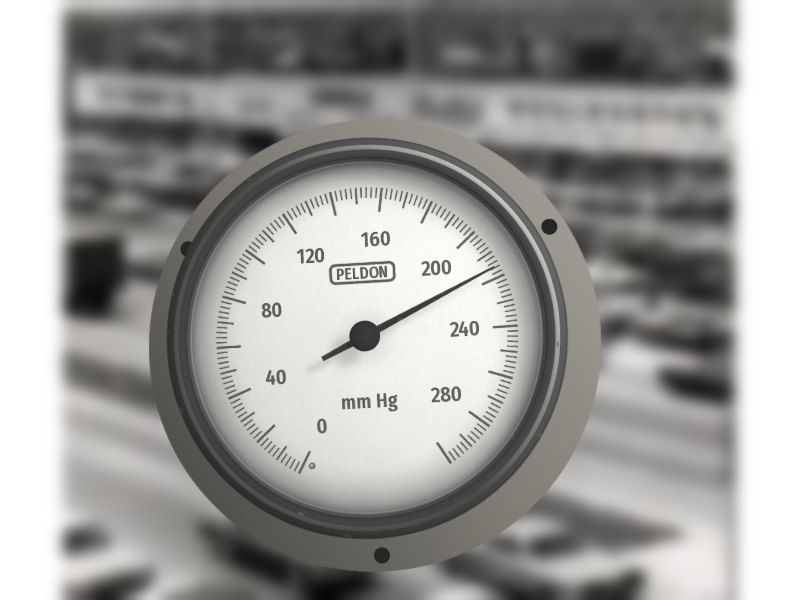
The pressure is value=216 unit=mmHg
